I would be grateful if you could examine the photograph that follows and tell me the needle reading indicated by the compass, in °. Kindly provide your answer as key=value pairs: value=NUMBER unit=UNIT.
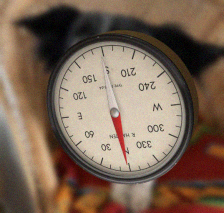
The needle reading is value=0 unit=°
